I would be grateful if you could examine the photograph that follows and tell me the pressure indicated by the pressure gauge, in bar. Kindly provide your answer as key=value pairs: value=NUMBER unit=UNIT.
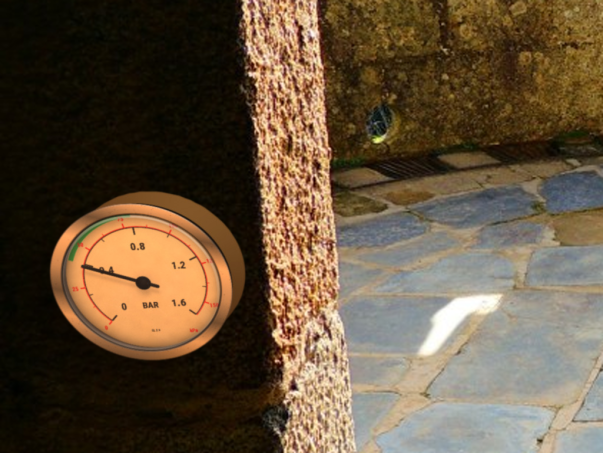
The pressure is value=0.4 unit=bar
